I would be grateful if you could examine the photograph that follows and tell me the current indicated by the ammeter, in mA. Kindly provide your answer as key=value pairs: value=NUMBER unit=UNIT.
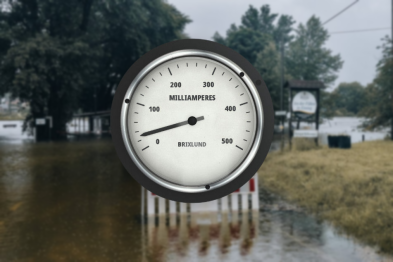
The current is value=30 unit=mA
